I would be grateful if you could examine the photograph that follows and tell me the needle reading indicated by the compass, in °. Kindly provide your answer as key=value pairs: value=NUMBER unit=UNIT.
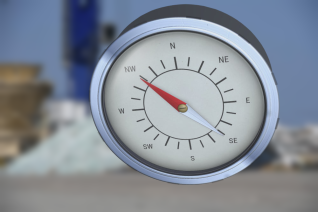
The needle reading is value=315 unit=°
